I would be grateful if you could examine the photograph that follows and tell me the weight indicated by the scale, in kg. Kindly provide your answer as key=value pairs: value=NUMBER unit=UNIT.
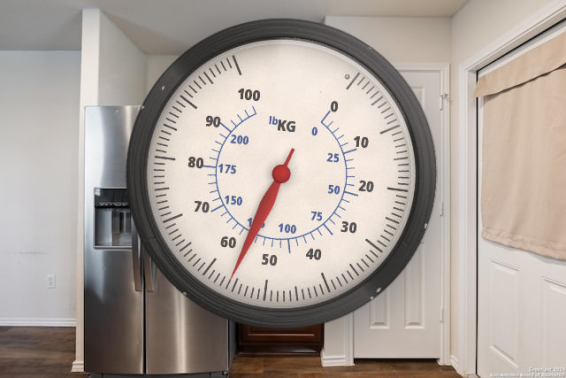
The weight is value=56 unit=kg
